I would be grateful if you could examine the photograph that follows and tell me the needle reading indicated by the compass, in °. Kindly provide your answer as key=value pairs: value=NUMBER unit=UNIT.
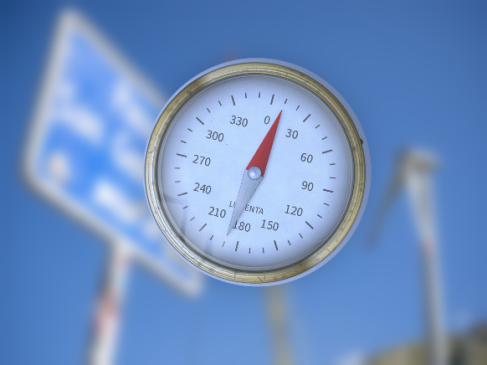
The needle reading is value=10 unit=°
